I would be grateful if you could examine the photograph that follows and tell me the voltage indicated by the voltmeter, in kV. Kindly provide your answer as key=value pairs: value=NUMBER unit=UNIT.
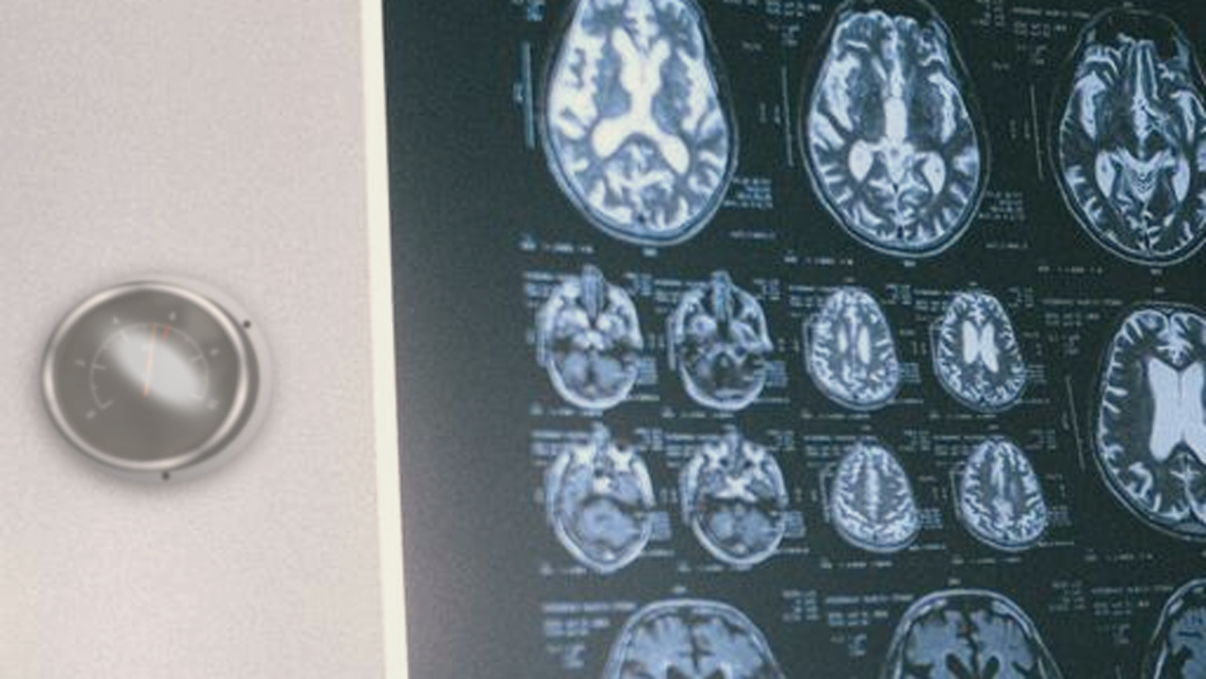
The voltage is value=5.5 unit=kV
